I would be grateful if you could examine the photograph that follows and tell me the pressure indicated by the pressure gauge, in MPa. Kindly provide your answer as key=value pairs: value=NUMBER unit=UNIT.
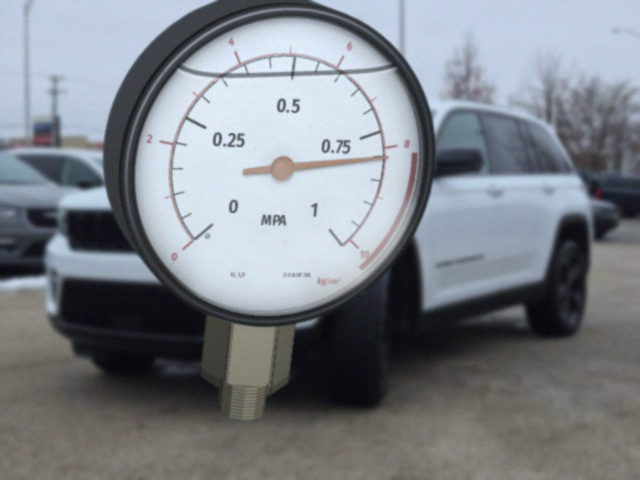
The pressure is value=0.8 unit=MPa
